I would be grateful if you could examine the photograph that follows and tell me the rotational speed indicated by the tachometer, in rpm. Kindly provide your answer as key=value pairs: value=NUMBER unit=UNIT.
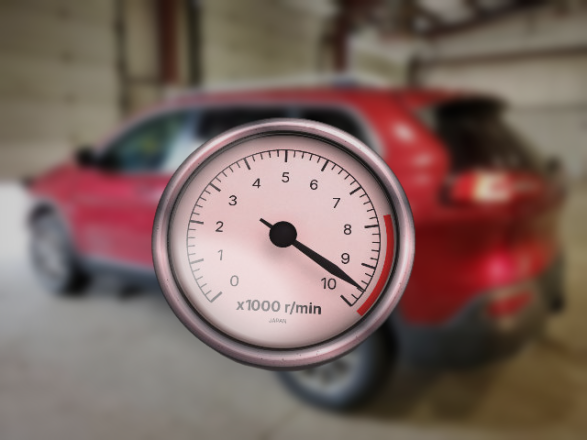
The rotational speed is value=9600 unit=rpm
